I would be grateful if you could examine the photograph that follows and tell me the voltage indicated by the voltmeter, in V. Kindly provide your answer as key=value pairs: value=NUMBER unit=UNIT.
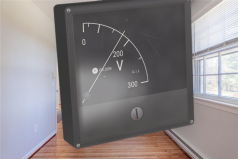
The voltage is value=175 unit=V
